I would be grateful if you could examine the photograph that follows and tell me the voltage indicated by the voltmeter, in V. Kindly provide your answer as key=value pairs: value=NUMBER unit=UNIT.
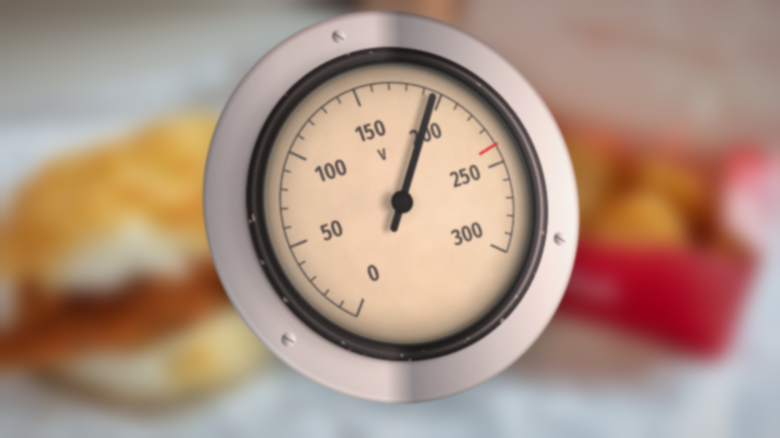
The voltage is value=195 unit=V
